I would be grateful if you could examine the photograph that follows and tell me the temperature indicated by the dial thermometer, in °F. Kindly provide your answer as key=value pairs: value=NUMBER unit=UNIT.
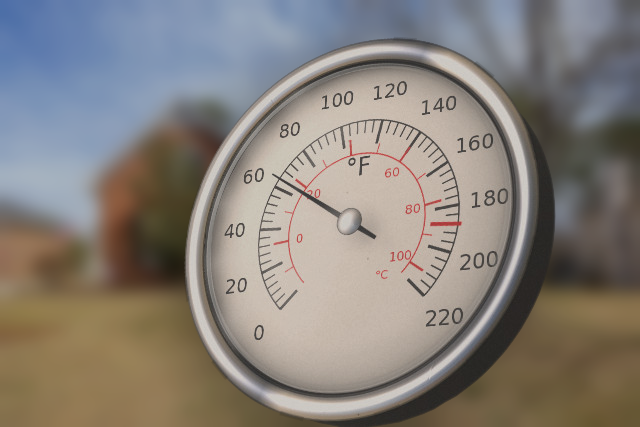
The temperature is value=64 unit=°F
